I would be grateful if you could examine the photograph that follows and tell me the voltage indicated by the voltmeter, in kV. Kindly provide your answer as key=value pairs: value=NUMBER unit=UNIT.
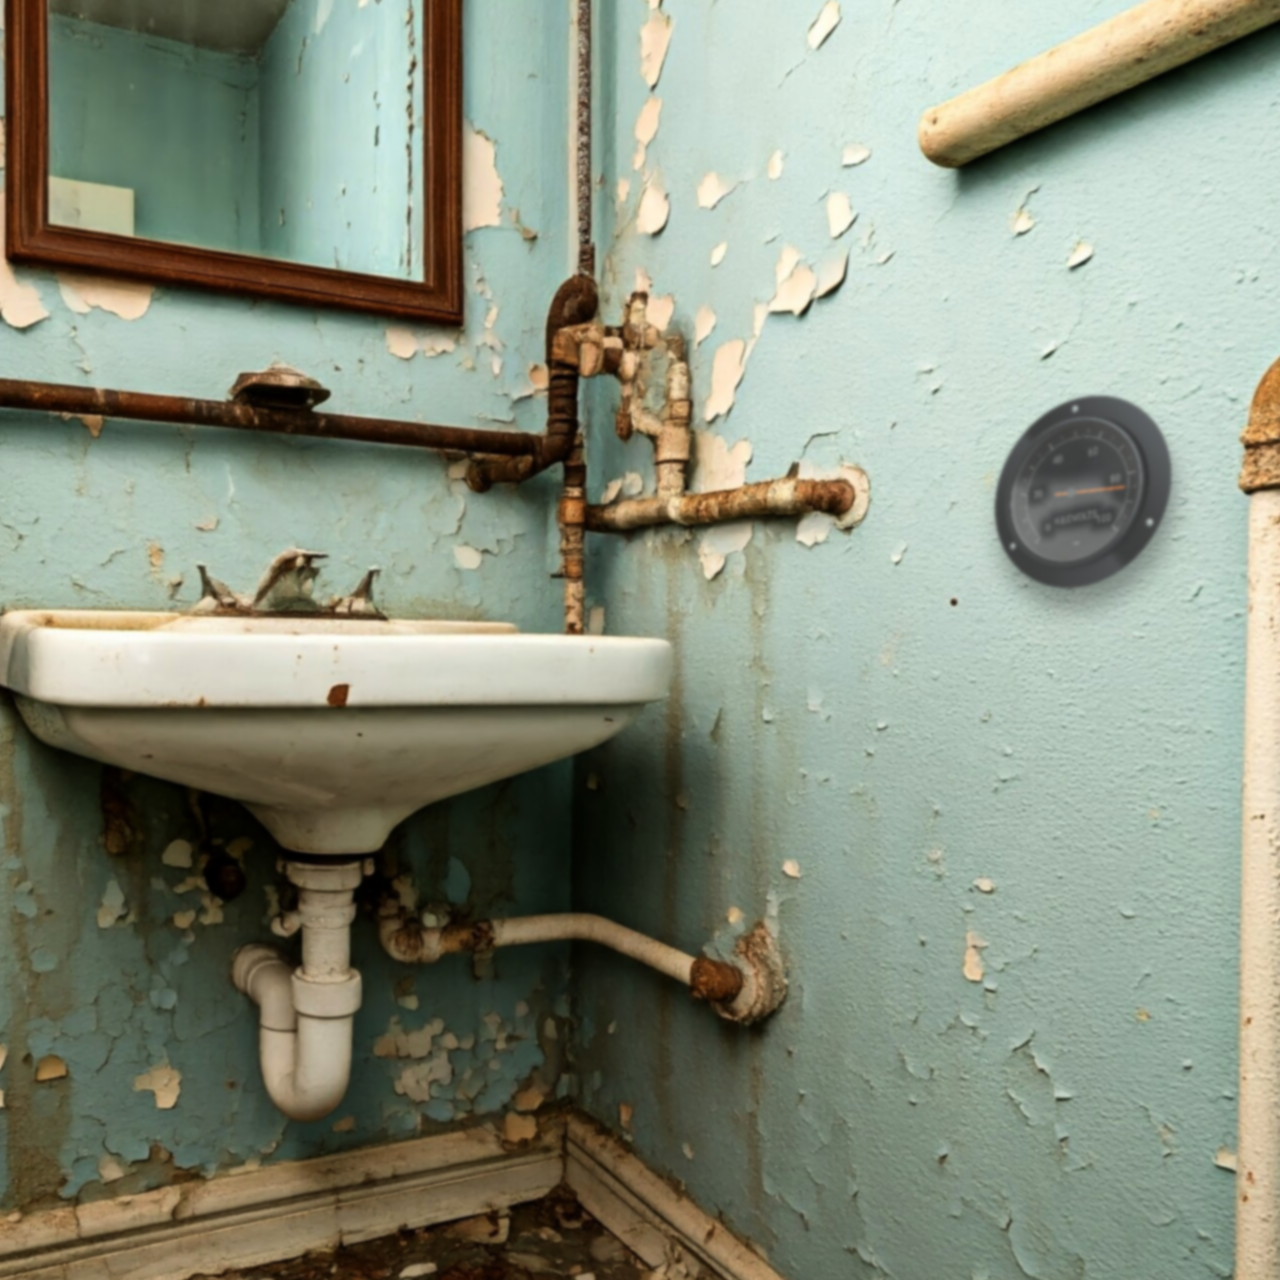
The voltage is value=85 unit=kV
